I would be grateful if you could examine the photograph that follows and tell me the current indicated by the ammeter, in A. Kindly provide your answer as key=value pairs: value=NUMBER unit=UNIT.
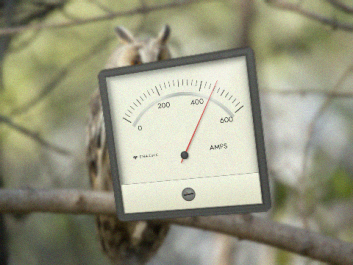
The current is value=460 unit=A
